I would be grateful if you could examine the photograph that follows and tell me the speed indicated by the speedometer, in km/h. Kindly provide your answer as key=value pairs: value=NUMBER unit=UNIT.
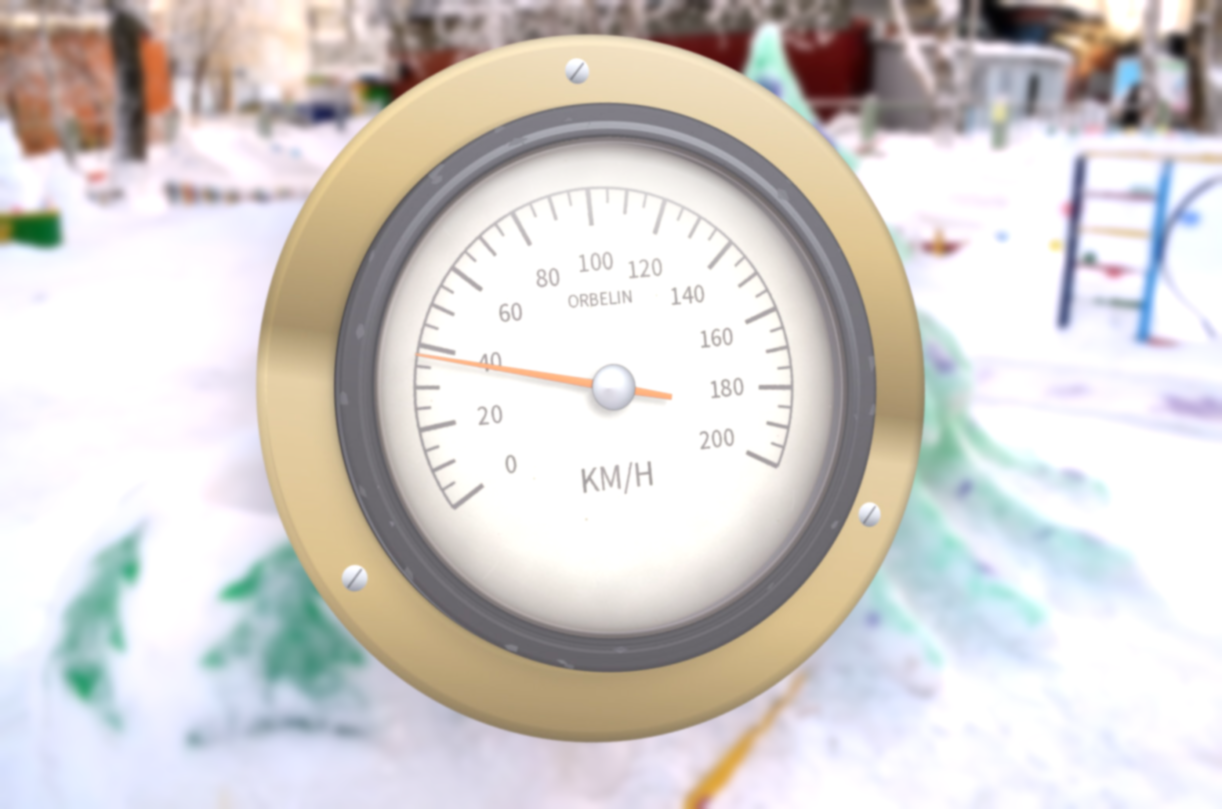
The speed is value=37.5 unit=km/h
